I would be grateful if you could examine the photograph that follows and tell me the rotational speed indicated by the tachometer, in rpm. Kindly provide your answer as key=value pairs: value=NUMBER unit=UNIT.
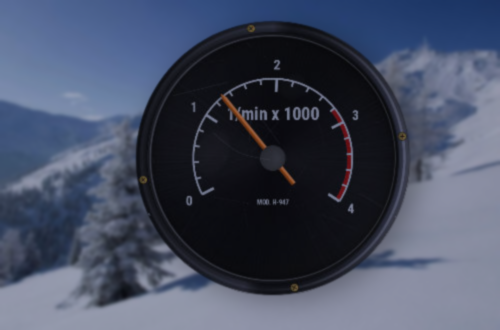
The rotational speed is value=1300 unit=rpm
